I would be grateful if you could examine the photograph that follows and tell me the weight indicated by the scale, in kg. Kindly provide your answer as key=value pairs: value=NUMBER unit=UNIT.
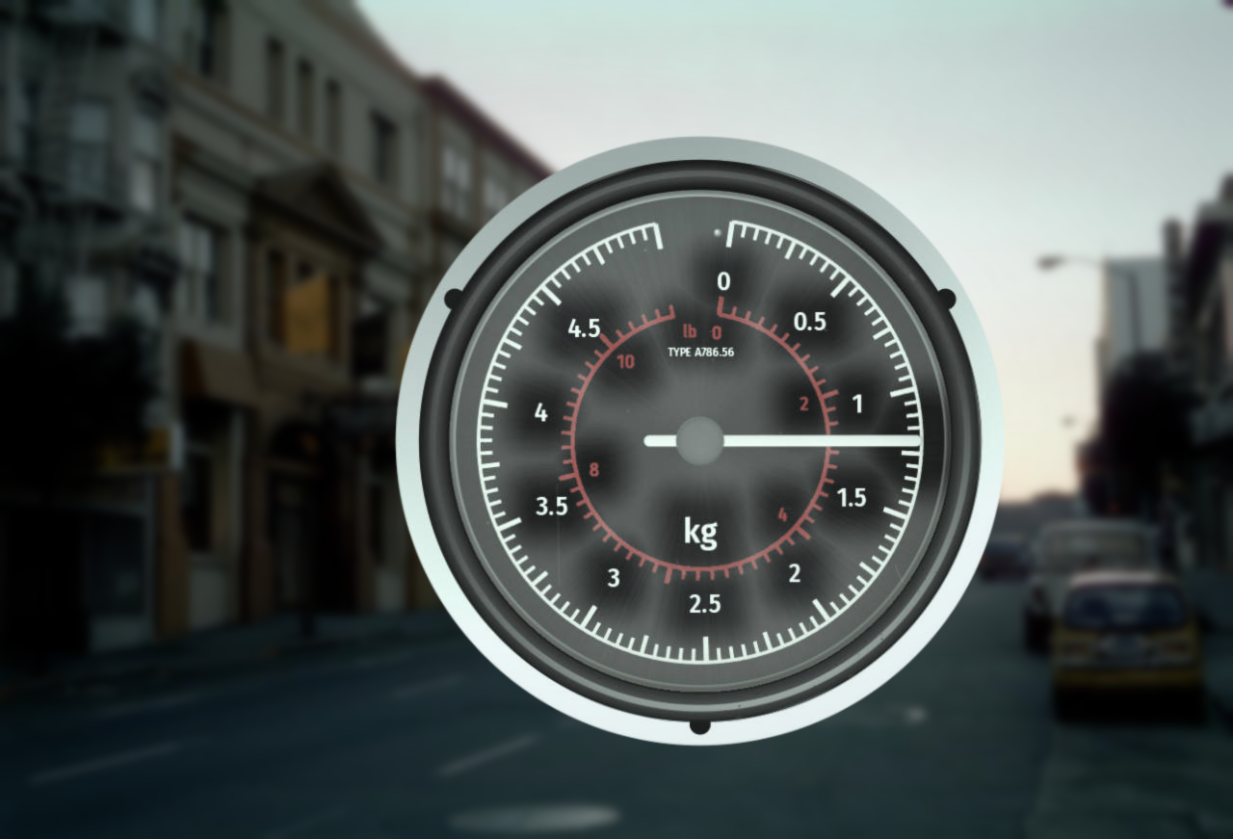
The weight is value=1.2 unit=kg
